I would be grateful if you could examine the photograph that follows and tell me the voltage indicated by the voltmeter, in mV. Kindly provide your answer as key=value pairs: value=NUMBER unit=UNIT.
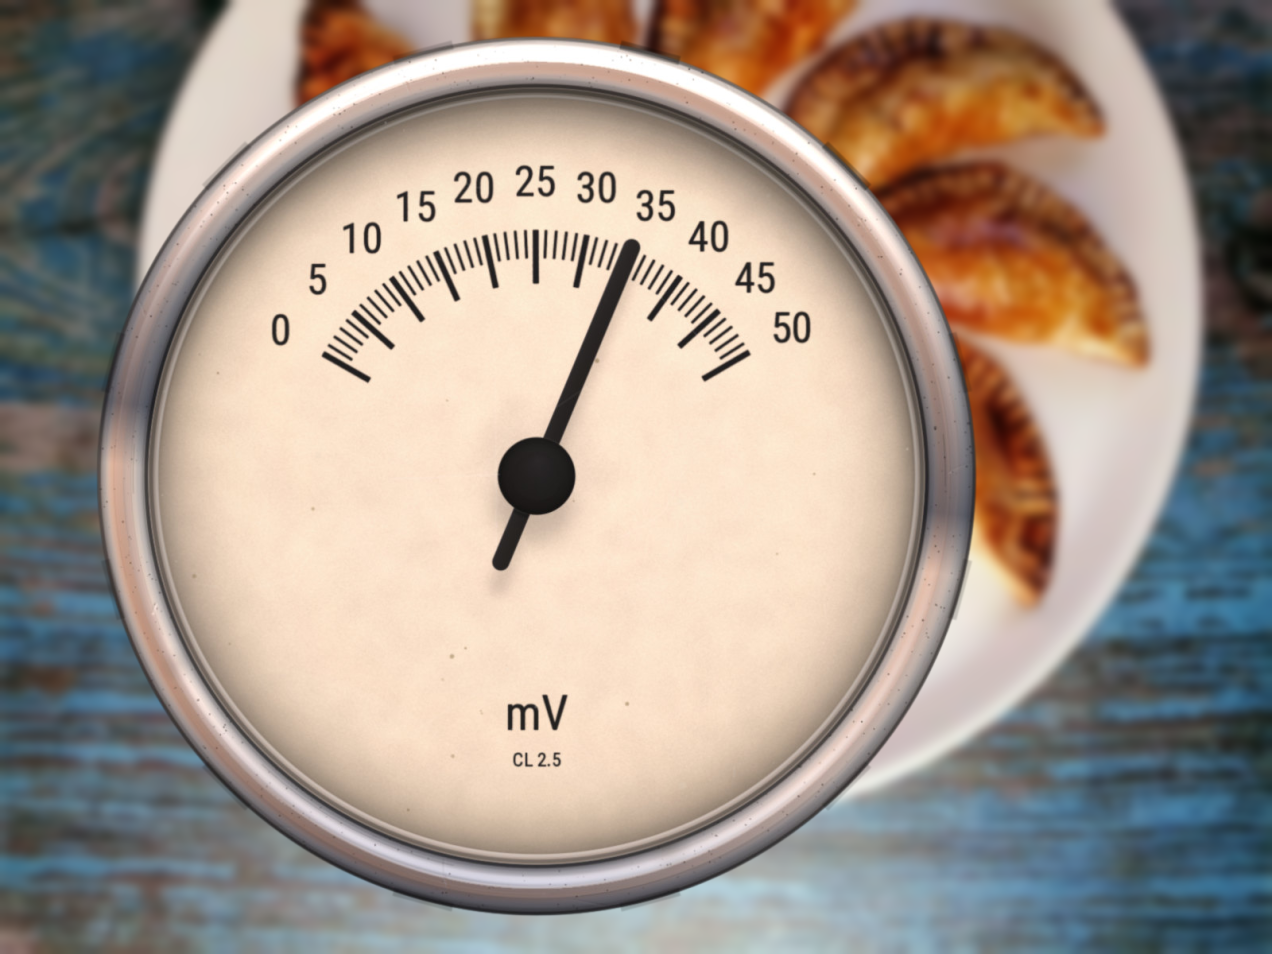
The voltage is value=34.5 unit=mV
